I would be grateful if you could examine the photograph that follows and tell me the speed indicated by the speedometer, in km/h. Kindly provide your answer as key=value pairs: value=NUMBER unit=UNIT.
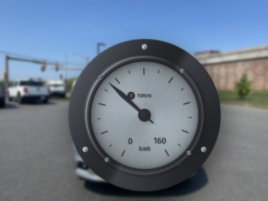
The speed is value=55 unit=km/h
